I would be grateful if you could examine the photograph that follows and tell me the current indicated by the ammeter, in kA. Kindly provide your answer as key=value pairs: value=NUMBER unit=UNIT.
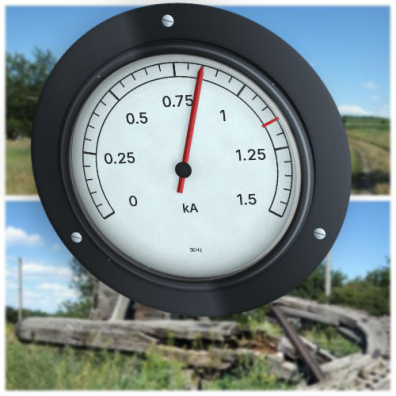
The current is value=0.85 unit=kA
